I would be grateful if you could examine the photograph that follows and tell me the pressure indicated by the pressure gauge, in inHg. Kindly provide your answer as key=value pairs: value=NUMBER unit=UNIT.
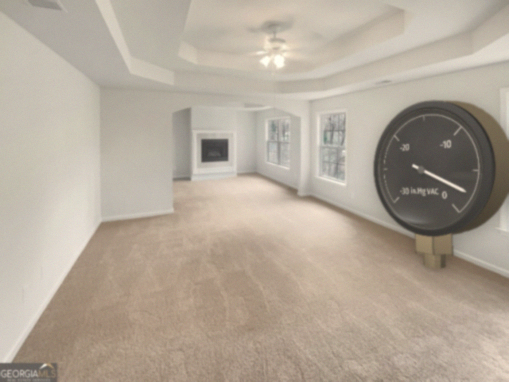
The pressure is value=-2.5 unit=inHg
